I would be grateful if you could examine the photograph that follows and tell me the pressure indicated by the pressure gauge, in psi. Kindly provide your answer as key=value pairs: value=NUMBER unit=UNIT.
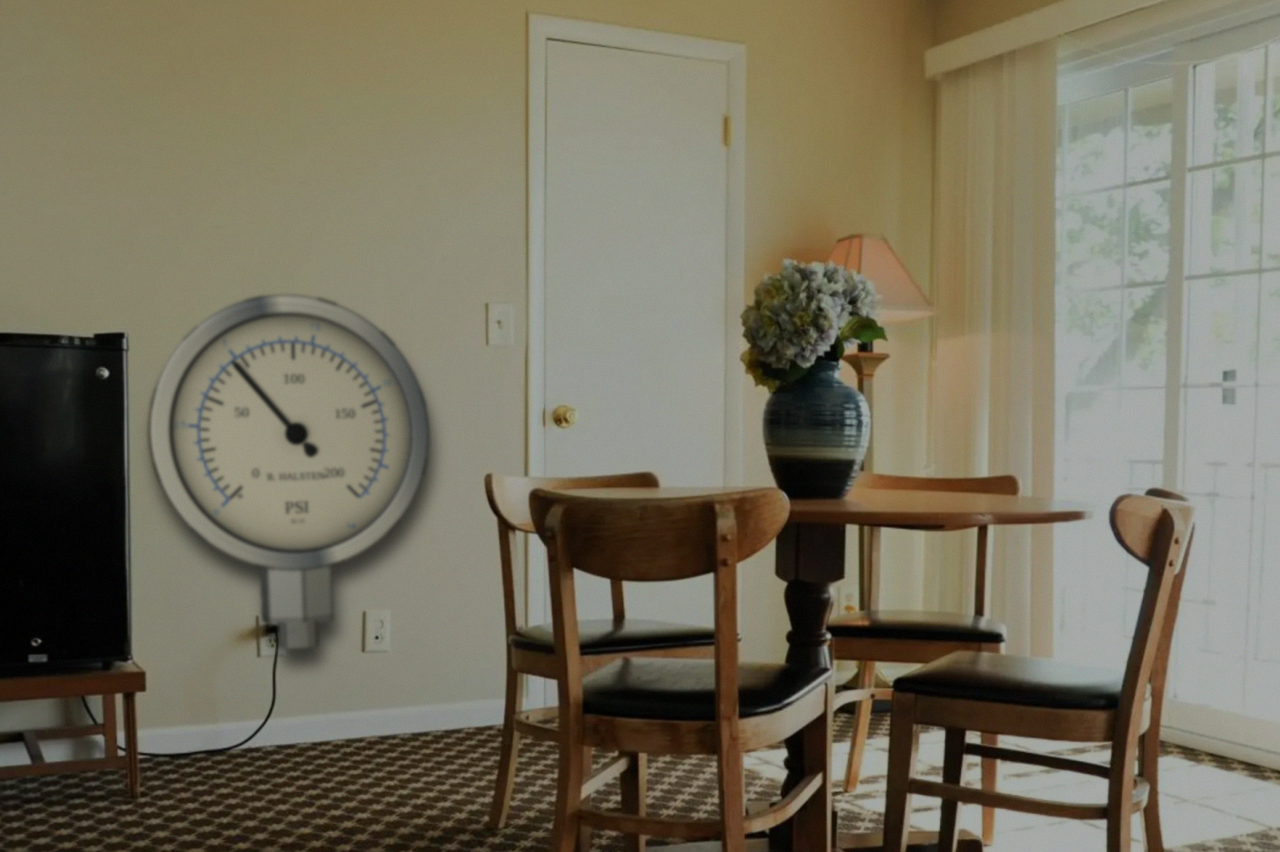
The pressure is value=70 unit=psi
